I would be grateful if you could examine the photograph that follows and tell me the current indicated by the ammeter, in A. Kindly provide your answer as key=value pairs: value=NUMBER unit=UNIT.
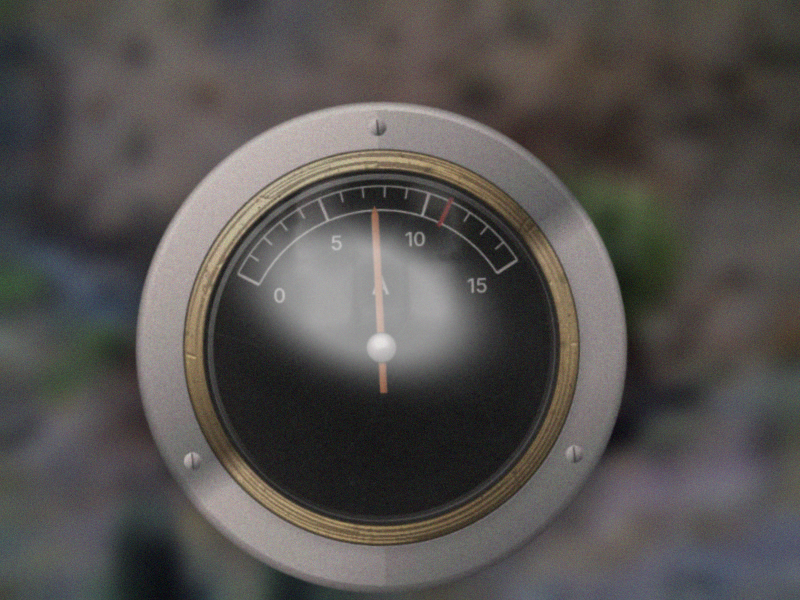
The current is value=7.5 unit=A
